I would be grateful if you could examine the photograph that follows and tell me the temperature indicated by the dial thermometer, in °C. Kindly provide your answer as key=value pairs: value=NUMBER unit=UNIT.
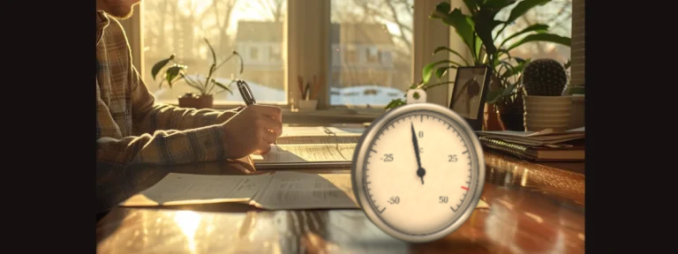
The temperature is value=-5 unit=°C
